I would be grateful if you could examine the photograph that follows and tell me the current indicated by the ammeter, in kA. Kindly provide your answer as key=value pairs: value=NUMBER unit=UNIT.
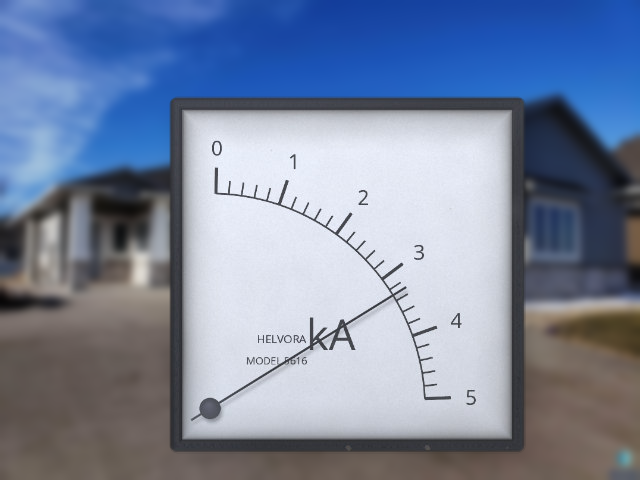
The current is value=3.3 unit=kA
